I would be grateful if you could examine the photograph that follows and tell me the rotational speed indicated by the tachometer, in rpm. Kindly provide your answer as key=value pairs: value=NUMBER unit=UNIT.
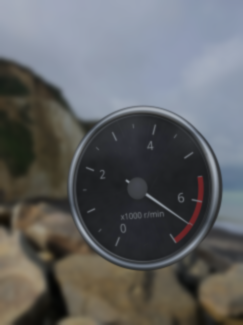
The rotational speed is value=6500 unit=rpm
